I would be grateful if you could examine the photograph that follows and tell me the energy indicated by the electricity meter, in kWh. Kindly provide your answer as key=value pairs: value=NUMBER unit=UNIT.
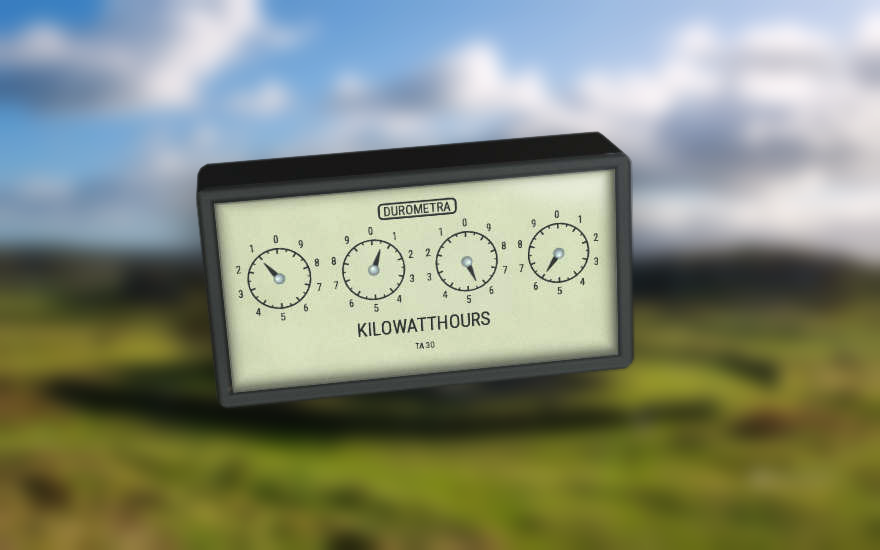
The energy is value=1056 unit=kWh
